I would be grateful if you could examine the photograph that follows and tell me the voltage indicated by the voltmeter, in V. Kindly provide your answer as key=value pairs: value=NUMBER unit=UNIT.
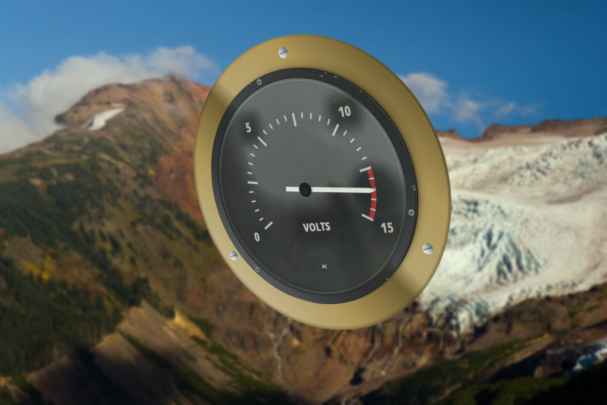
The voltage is value=13.5 unit=V
